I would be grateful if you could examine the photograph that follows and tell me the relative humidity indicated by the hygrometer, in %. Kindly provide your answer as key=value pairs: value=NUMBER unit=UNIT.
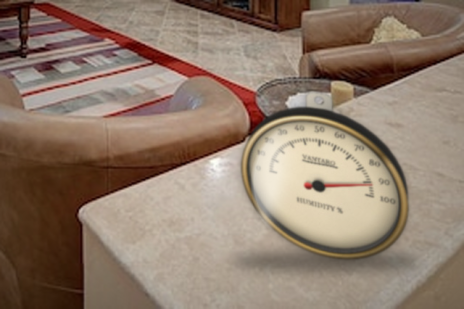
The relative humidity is value=90 unit=%
